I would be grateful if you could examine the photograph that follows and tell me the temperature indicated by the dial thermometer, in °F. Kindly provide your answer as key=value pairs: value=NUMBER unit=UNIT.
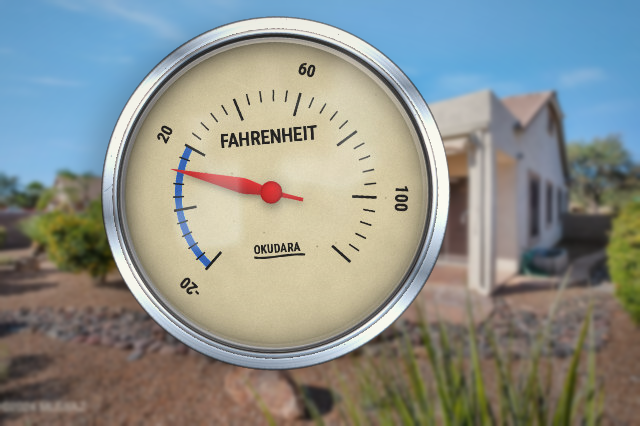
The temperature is value=12 unit=°F
